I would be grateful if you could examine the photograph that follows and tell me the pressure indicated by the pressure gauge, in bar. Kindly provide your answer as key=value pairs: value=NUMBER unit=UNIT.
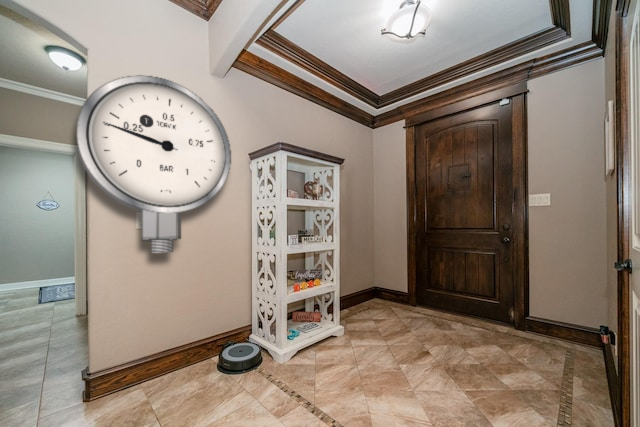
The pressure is value=0.2 unit=bar
